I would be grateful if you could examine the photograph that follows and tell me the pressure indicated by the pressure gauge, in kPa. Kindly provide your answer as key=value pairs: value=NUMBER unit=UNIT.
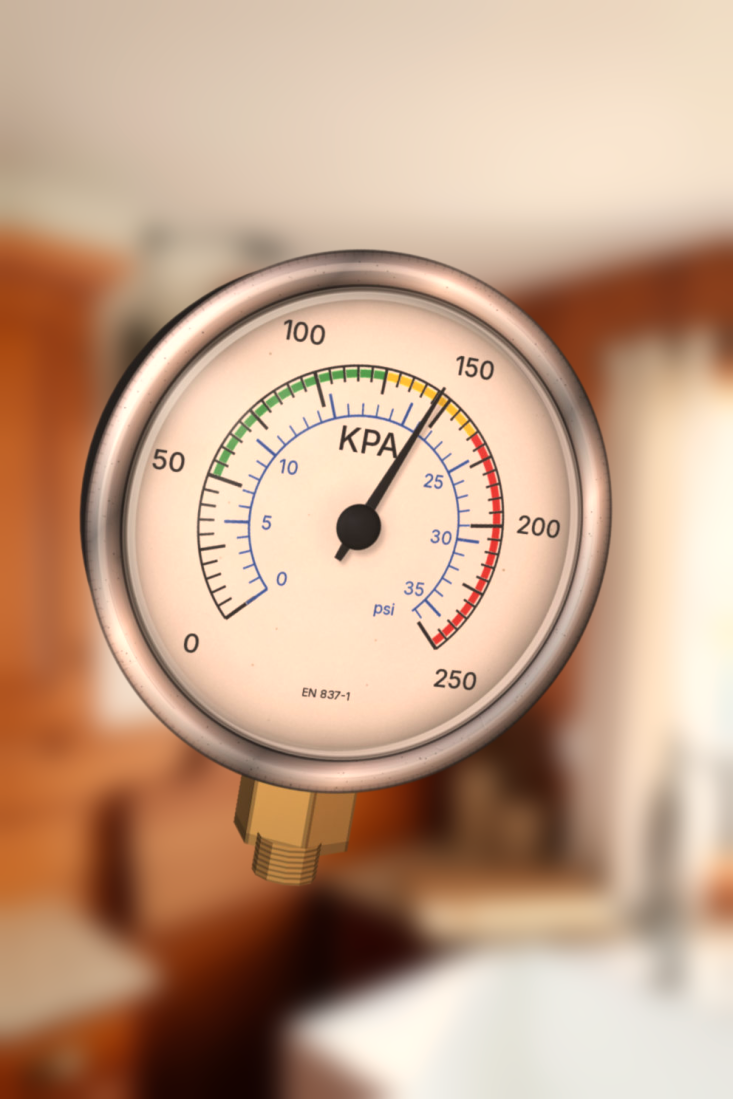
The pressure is value=145 unit=kPa
